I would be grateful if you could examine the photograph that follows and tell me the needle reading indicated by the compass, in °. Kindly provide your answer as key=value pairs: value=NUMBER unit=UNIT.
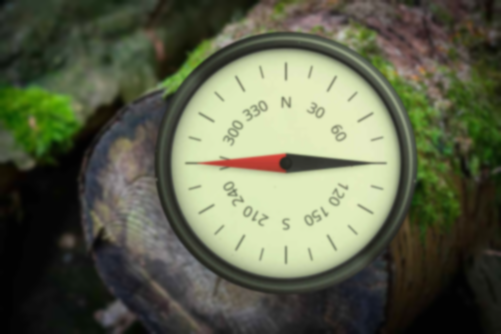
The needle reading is value=270 unit=°
